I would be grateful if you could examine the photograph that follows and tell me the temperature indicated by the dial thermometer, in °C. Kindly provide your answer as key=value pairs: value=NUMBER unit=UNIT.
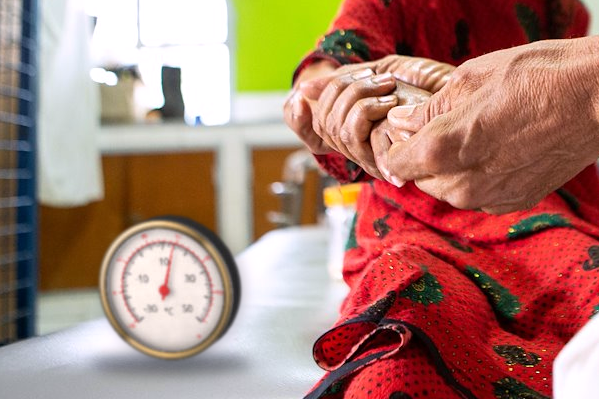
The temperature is value=15 unit=°C
